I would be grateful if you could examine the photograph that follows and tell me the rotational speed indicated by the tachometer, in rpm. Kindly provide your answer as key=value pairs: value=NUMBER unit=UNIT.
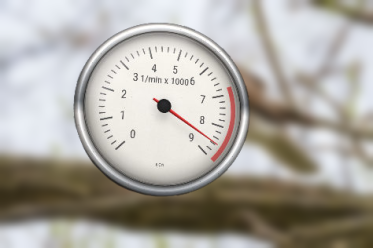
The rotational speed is value=8600 unit=rpm
